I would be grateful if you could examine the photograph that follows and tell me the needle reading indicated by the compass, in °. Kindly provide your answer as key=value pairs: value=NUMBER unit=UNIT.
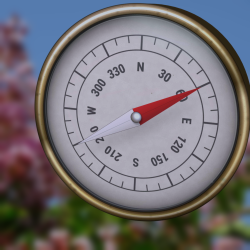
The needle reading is value=60 unit=°
